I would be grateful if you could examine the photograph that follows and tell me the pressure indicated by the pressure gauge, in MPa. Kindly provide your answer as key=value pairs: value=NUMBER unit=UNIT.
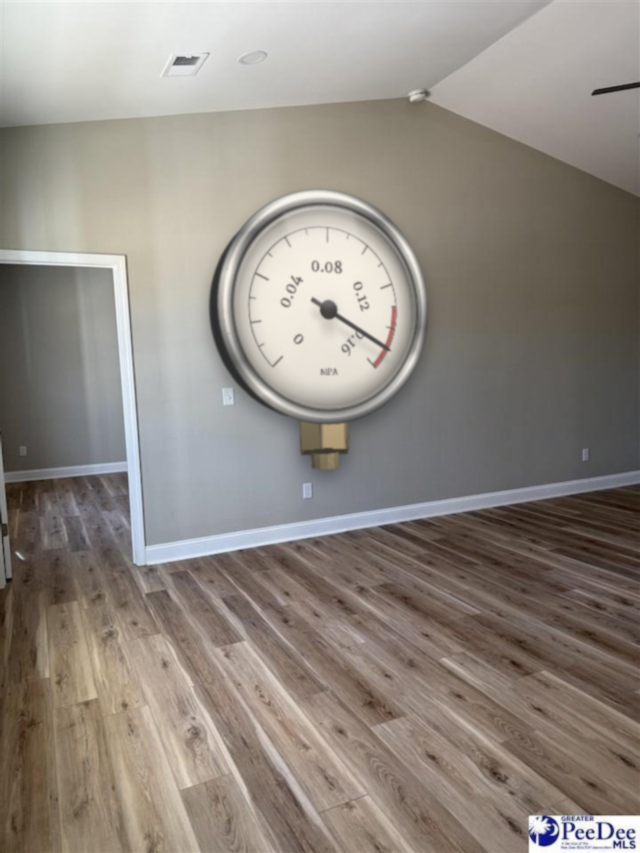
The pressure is value=0.15 unit=MPa
